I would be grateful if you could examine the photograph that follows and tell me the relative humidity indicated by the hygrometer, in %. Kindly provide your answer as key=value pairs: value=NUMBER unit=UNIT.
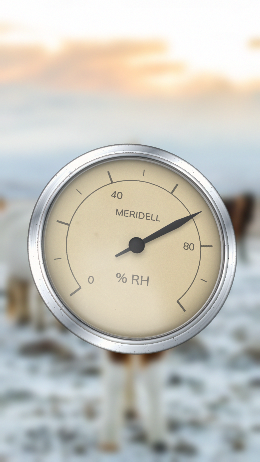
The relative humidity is value=70 unit=%
